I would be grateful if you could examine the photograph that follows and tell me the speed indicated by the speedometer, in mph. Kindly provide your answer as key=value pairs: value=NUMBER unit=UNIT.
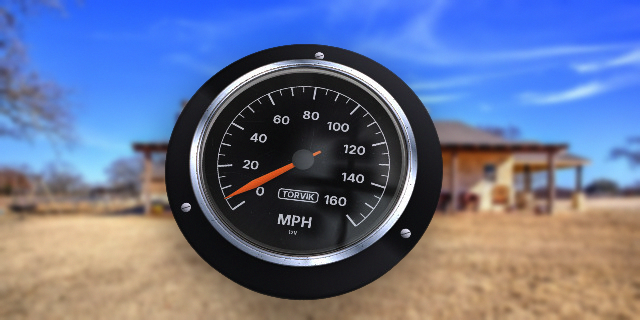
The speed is value=5 unit=mph
